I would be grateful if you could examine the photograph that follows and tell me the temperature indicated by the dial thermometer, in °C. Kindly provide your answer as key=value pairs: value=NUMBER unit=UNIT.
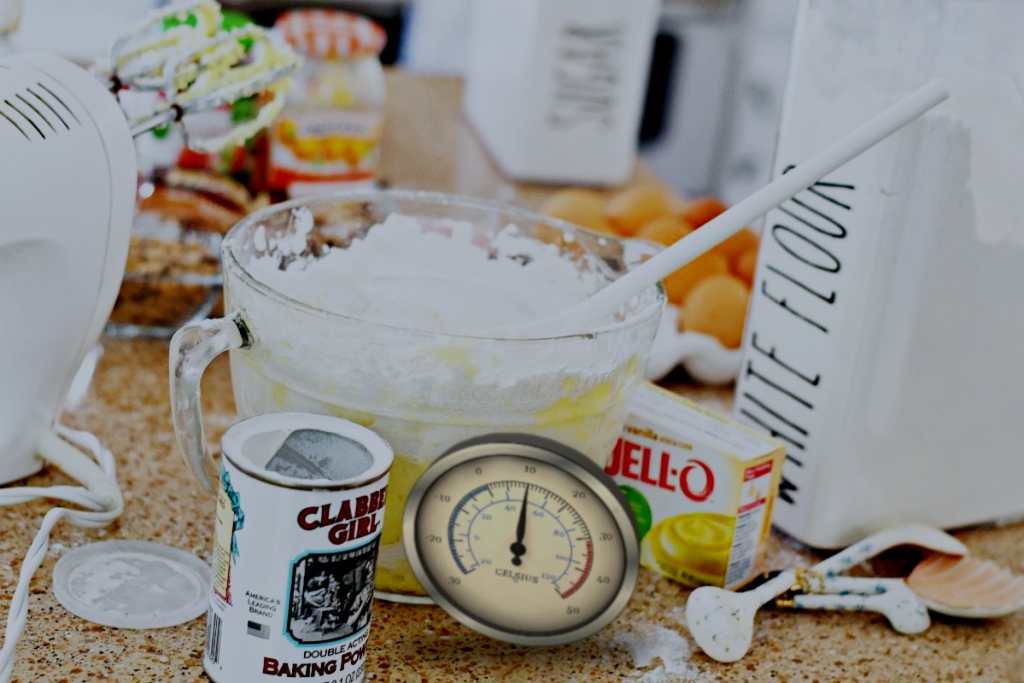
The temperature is value=10 unit=°C
